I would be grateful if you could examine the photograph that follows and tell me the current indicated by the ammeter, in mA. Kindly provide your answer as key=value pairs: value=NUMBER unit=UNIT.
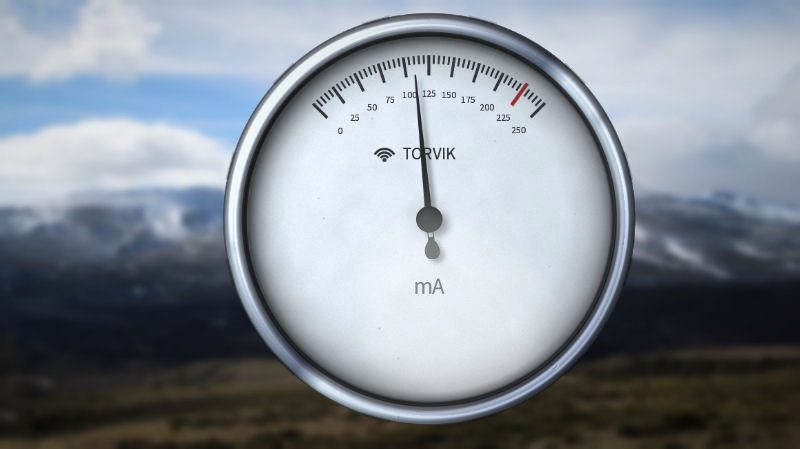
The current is value=110 unit=mA
